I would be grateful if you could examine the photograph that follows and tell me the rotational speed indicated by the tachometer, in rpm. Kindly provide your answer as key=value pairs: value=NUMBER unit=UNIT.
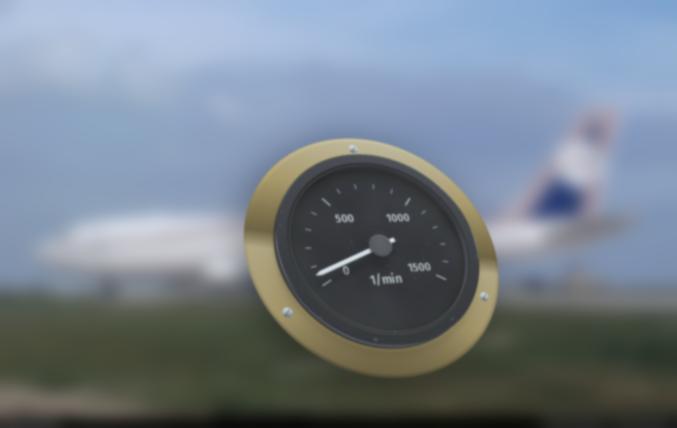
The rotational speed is value=50 unit=rpm
